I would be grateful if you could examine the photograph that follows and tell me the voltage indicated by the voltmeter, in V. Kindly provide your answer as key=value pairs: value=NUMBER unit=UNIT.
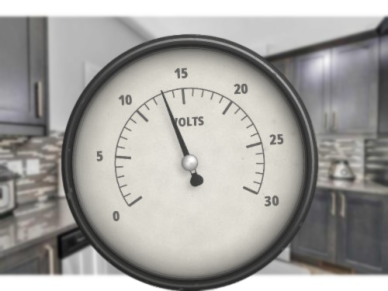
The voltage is value=13 unit=V
